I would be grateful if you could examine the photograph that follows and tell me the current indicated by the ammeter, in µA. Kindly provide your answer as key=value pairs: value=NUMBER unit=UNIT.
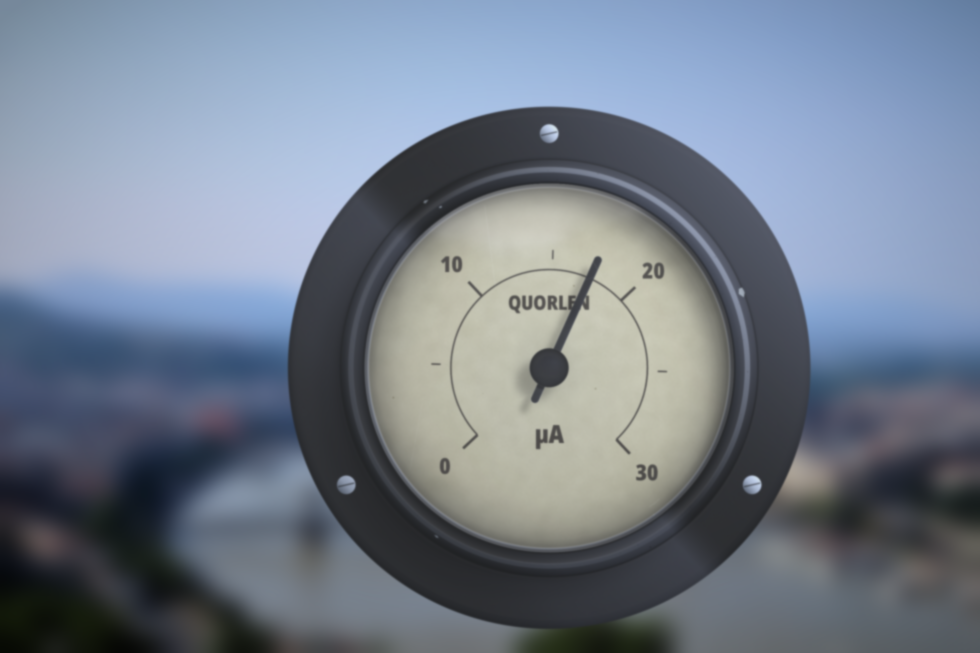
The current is value=17.5 unit=µA
